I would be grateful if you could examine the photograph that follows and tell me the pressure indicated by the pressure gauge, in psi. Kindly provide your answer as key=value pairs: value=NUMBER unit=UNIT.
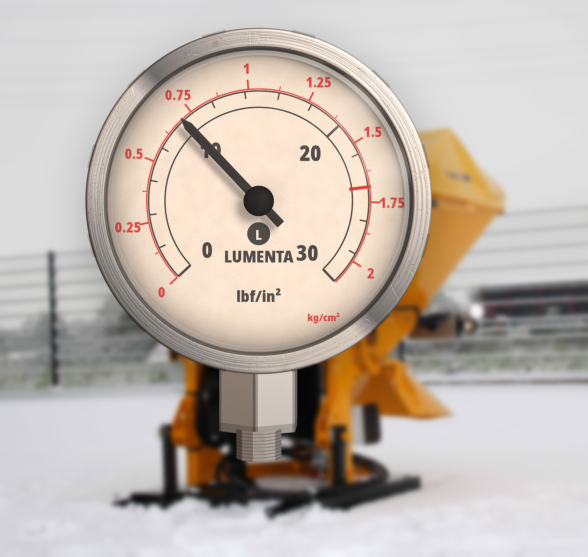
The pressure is value=10 unit=psi
